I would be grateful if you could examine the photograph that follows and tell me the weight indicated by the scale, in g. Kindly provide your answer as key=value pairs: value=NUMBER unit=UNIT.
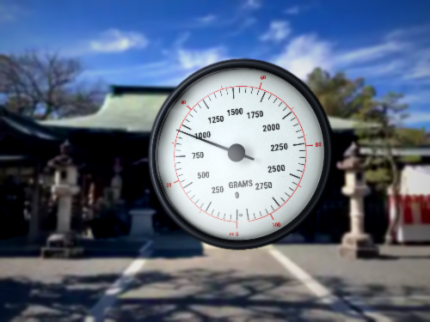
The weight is value=950 unit=g
